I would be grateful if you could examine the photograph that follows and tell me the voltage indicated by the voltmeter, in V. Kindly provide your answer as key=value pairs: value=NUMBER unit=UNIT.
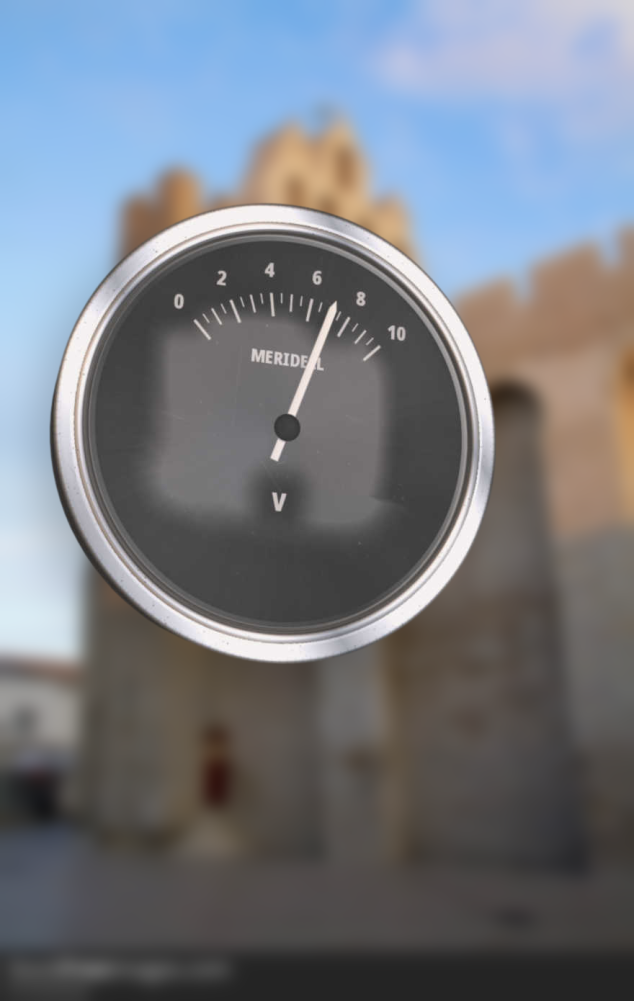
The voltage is value=7 unit=V
